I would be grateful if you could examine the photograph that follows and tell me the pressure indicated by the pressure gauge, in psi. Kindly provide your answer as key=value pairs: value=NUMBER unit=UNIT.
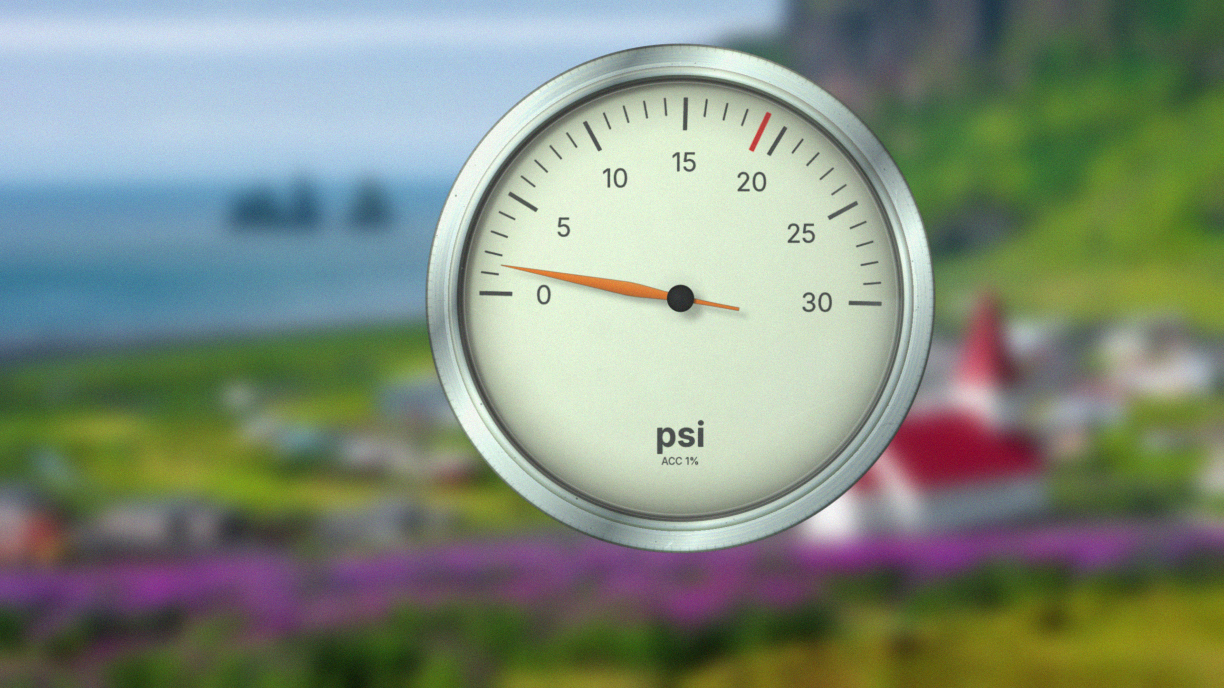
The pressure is value=1.5 unit=psi
